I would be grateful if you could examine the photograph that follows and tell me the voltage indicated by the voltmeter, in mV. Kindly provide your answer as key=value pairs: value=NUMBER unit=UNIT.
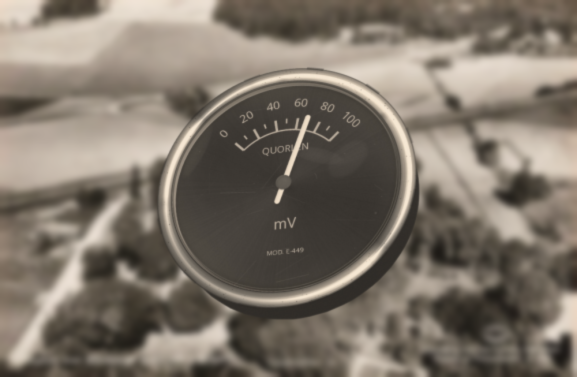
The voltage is value=70 unit=mV
